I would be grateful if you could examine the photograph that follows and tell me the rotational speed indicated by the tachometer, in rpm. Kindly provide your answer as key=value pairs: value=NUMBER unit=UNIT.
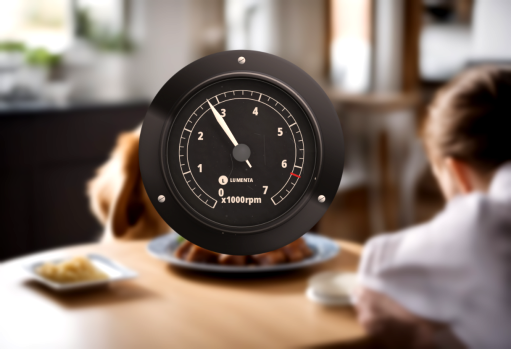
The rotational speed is value=2800 unit=rpm
